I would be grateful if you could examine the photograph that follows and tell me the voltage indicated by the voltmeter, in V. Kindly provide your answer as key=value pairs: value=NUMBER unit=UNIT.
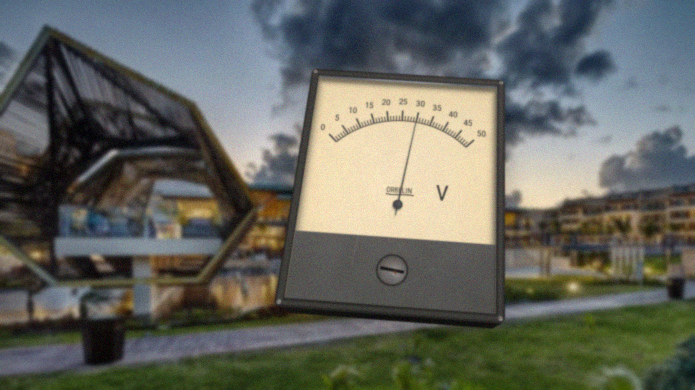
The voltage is value=30 unit=V
